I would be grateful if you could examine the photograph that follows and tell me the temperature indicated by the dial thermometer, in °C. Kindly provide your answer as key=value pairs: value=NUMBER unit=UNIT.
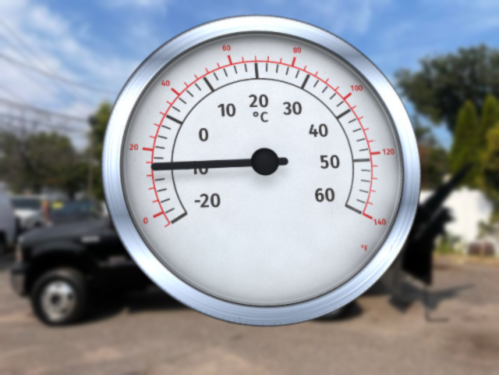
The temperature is value=-10 unit=°C
